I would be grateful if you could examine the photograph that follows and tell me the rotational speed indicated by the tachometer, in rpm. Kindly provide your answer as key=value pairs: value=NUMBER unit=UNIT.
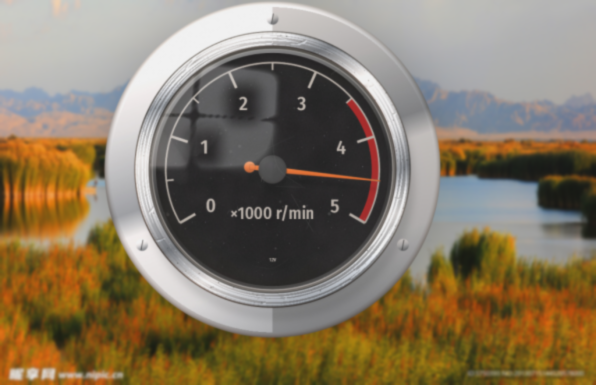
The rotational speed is value=4500 unit=rpm
